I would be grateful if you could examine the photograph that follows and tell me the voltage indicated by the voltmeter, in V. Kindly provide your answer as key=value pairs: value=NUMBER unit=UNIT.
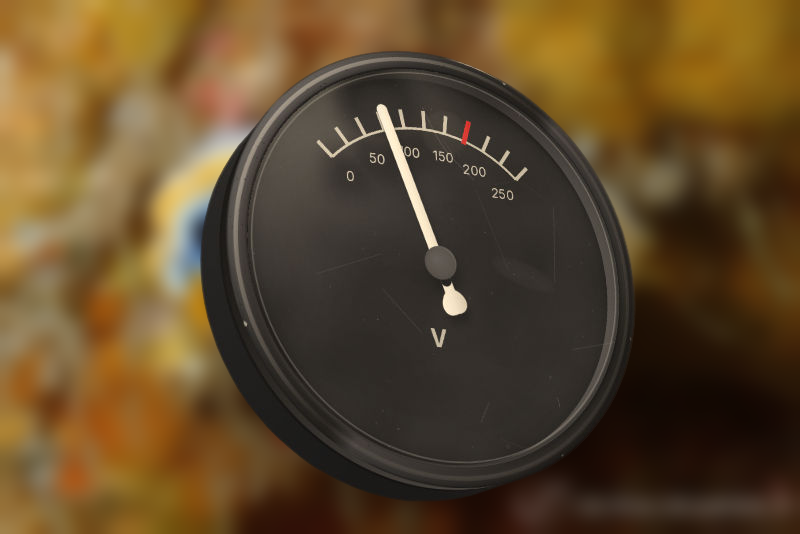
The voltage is value=75 unit=V
